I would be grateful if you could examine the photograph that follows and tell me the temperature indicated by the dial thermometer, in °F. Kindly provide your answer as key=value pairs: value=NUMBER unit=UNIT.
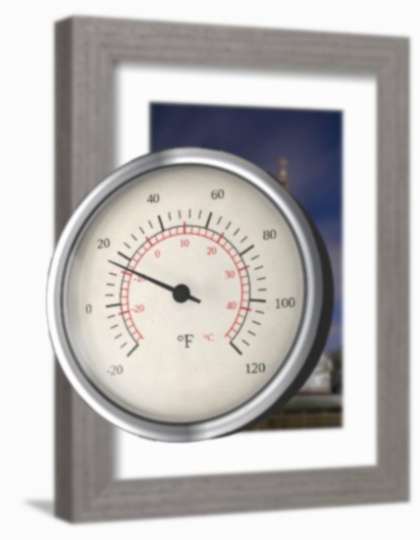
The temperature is value=16 unit=°F
